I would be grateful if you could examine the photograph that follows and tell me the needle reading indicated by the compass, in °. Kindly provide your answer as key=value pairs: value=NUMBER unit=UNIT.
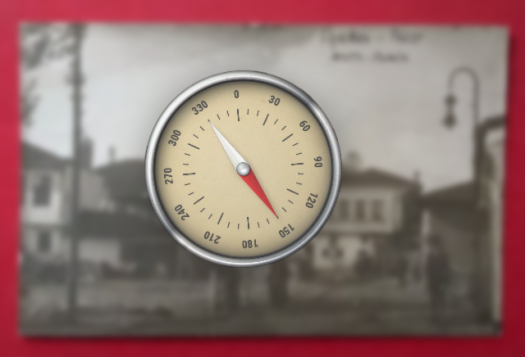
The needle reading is value=150 unit=°
